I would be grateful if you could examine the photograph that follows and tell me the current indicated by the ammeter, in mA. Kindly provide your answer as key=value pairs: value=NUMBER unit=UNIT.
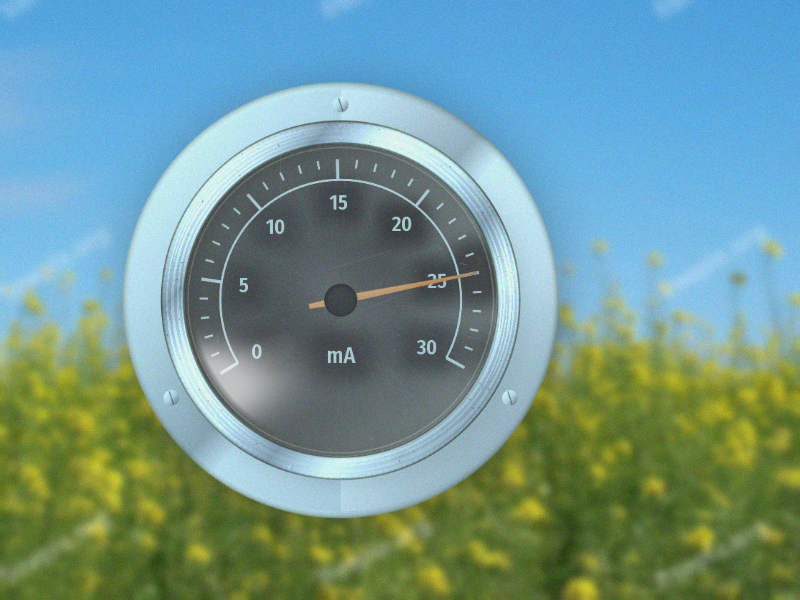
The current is value=25 unit=mA
